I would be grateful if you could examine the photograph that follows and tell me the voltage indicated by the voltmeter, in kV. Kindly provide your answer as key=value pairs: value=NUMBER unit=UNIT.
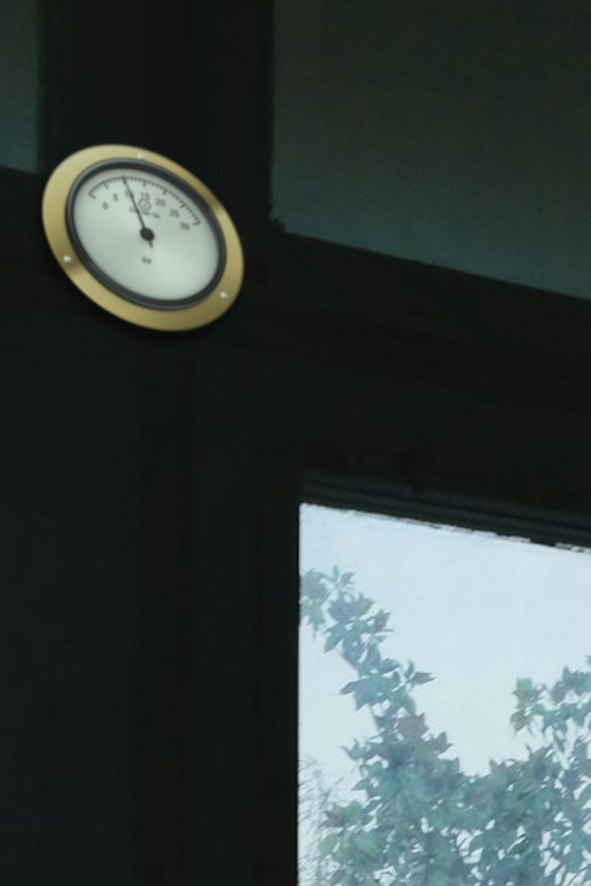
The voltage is value=10 unit=kV
